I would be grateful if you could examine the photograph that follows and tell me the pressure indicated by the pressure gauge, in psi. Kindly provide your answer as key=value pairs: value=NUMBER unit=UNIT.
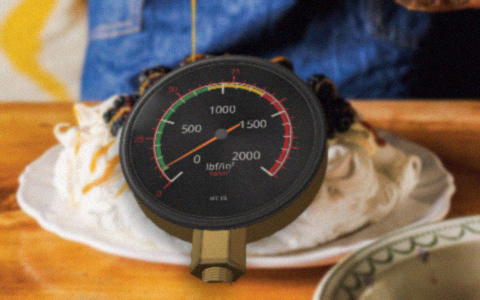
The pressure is value=100 unit=psi
